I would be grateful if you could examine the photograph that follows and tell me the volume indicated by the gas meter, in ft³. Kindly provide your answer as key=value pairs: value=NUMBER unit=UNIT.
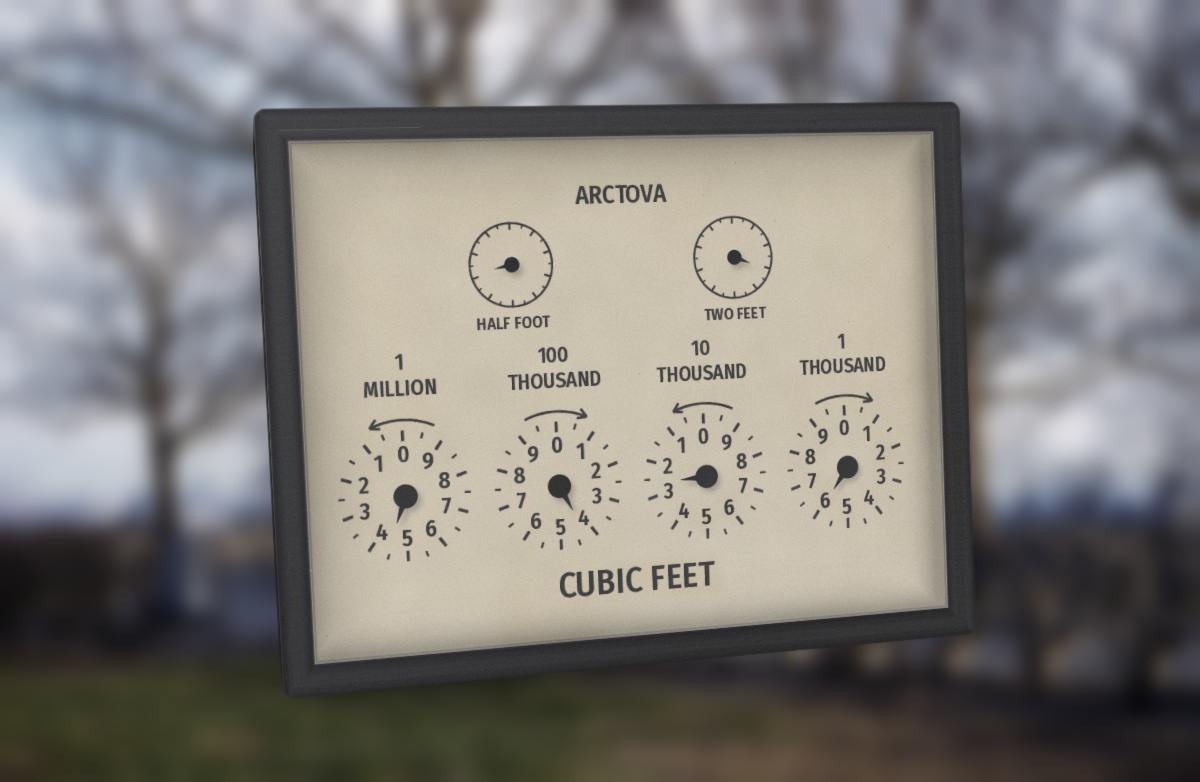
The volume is value=442600 unit=ft³
